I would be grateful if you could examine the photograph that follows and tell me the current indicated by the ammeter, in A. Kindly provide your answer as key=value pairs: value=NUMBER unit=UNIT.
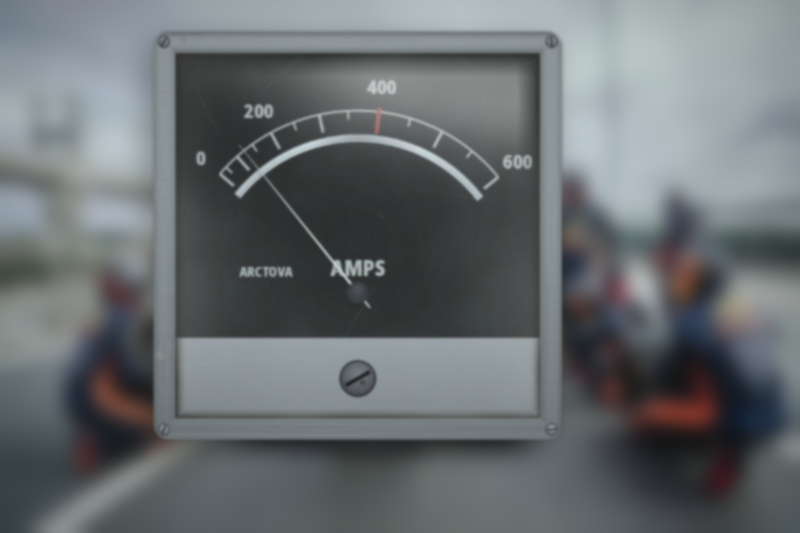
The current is value=125 unit=A
